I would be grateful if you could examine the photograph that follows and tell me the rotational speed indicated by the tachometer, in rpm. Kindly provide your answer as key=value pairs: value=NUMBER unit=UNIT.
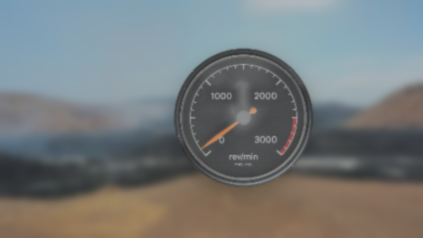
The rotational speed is value=100 unit=rpm
